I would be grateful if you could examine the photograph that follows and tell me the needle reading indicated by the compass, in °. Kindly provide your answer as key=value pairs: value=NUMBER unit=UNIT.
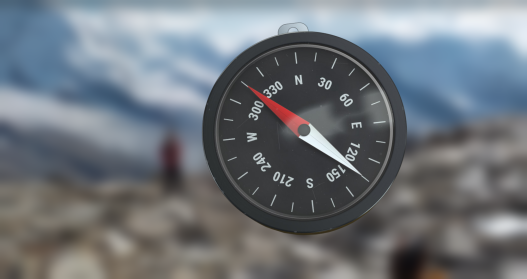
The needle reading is value=315 unit=°
